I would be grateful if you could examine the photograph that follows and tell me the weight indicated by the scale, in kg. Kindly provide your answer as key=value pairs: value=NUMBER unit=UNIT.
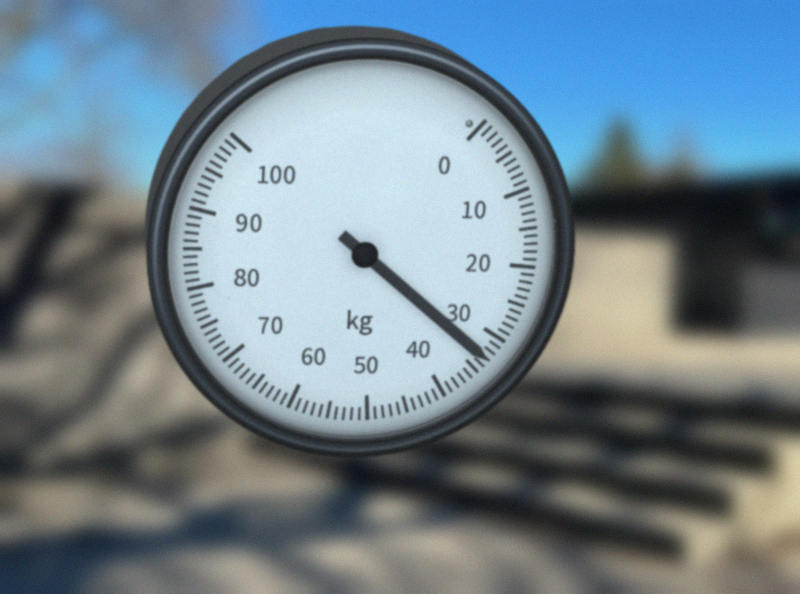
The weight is value=33 unit=kg
